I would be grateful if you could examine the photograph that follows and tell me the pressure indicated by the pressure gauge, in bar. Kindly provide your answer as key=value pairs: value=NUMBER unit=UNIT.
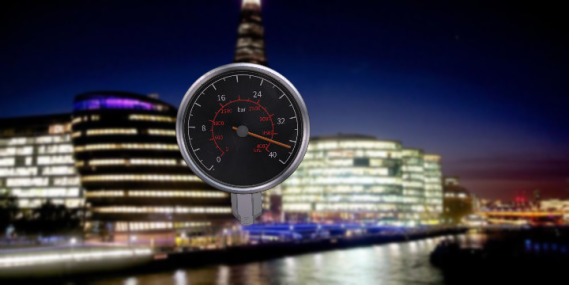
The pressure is value=37 unit=bar
